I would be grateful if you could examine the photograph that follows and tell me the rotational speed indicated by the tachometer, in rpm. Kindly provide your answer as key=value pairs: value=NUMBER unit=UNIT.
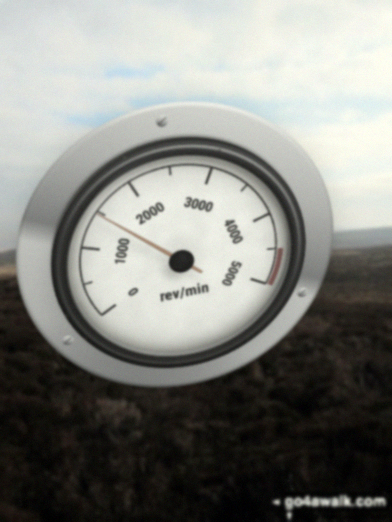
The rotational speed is value=1500 unit=rpm
